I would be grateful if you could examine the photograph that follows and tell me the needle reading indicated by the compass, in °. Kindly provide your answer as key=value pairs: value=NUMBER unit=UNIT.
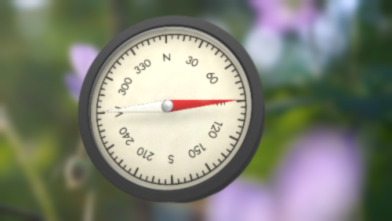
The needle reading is value=90 unit=°
